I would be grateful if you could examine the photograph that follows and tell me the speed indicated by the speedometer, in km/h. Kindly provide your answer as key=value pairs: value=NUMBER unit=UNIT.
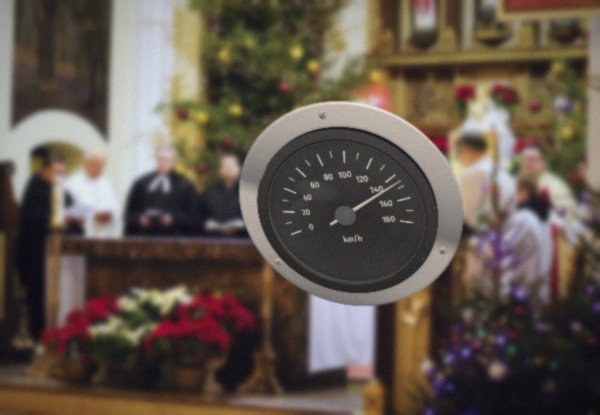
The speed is value=145 unit=km/h
